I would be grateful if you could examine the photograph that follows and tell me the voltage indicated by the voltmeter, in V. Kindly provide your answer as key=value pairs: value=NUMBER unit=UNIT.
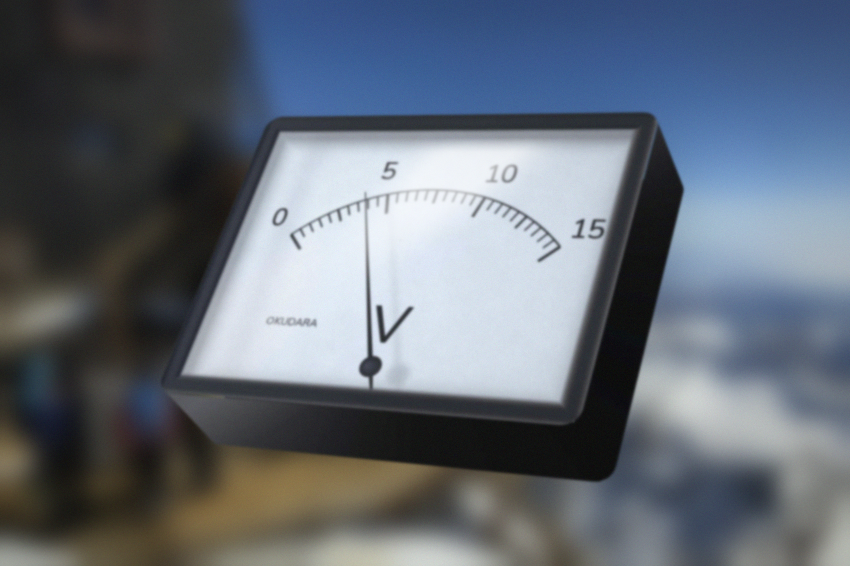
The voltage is value=4 unit=V
